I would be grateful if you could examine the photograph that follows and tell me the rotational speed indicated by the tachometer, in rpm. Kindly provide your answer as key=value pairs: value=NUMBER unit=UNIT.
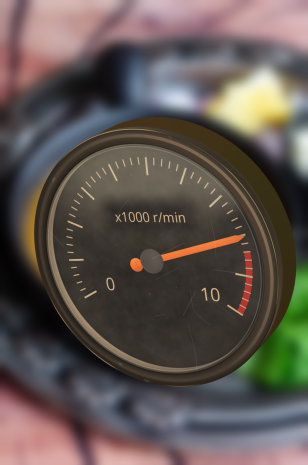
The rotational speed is value=8000 unit=rpm
